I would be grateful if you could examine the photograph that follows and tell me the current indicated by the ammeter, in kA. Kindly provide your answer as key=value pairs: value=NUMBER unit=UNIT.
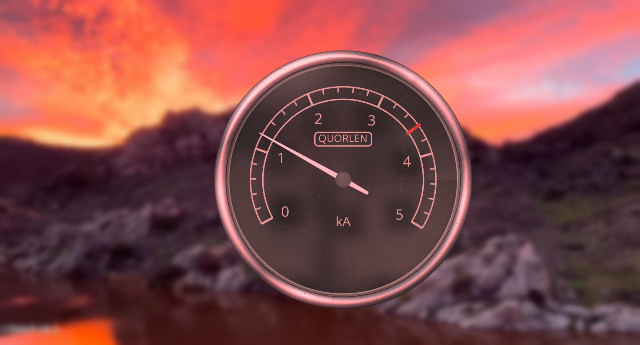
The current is value=1.2 unit=kA
